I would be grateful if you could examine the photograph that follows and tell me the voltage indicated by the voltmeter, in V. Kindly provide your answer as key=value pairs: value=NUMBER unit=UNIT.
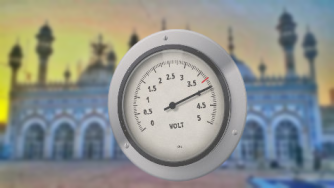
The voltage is value=4 unit=V
